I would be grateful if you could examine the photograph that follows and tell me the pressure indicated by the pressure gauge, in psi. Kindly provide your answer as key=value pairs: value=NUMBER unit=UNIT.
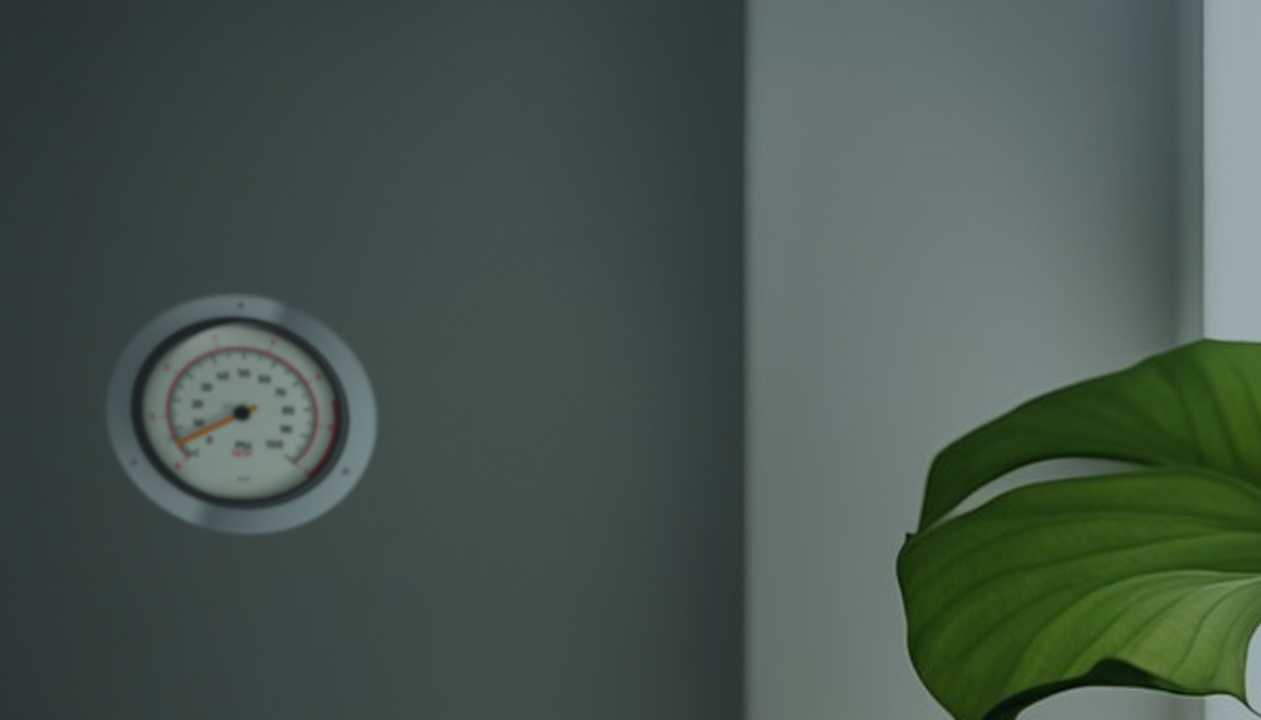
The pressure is value=5 unit=psi
